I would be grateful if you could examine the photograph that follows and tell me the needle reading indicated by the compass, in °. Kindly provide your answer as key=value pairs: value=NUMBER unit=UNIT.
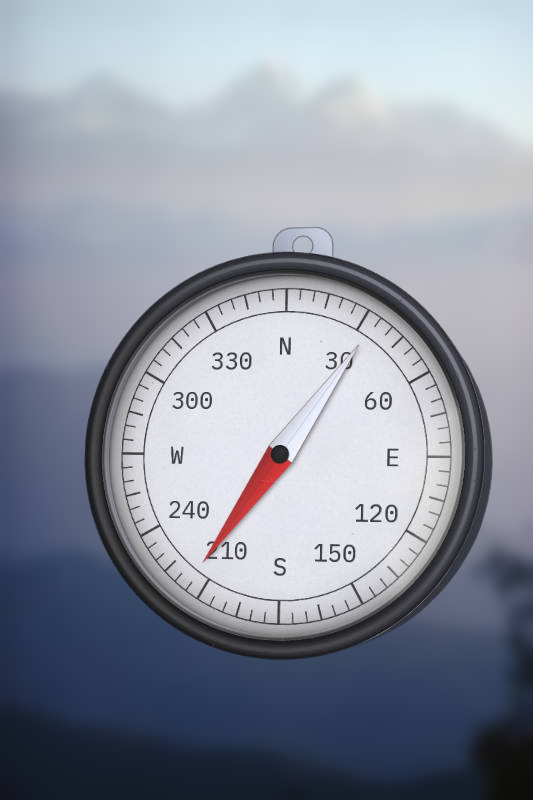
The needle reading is value=215 unit=°
